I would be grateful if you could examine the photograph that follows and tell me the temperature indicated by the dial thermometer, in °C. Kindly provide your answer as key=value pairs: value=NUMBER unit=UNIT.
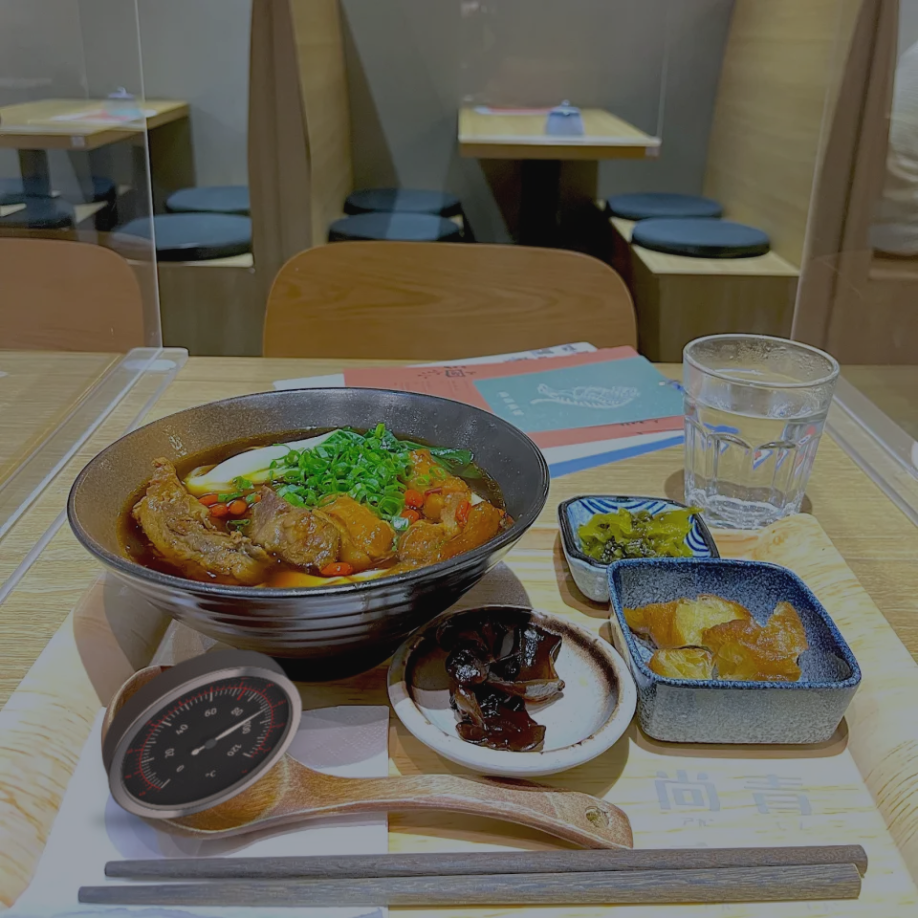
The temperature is value=90 unit=°C
